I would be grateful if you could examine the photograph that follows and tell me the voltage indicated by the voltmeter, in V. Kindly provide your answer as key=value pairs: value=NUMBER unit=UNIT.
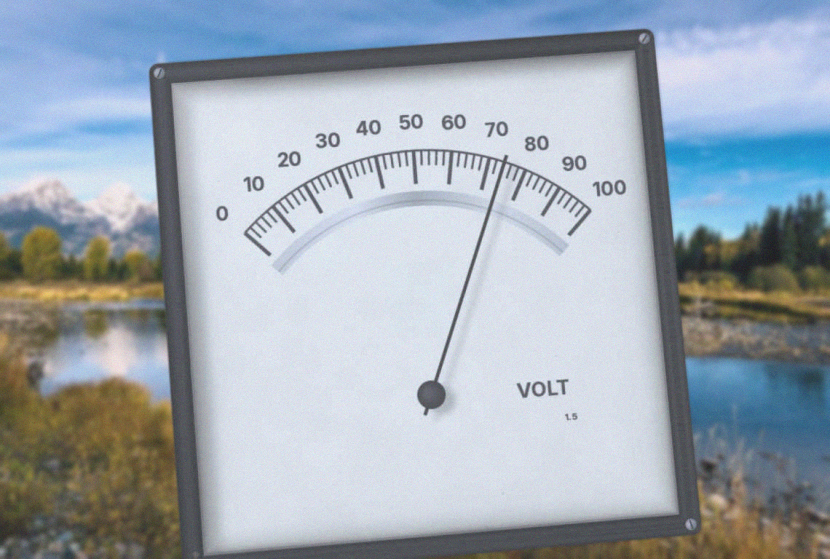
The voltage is value=74 unit=V
